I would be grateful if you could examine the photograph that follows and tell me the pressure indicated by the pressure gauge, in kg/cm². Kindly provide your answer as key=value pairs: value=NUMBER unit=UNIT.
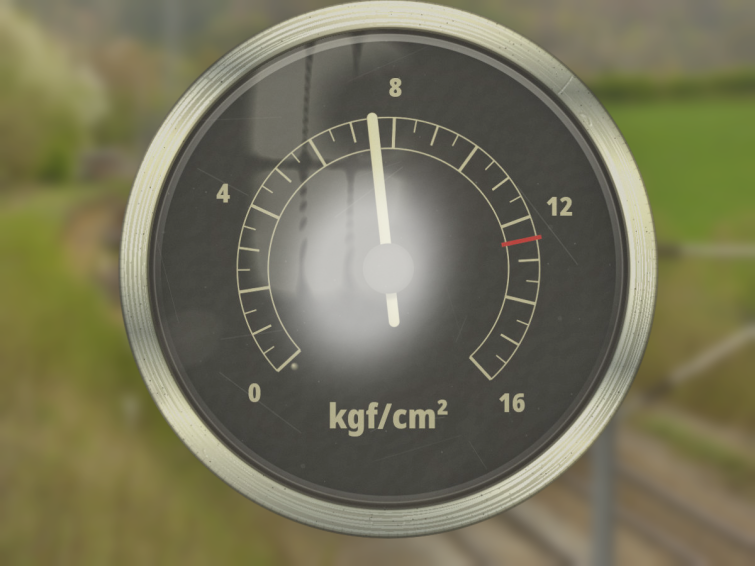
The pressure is value=7.5 unit=kg/cm²
